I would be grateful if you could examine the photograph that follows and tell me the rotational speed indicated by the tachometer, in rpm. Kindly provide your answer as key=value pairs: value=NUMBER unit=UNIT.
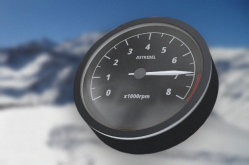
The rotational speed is value=7000 unit=rpm
